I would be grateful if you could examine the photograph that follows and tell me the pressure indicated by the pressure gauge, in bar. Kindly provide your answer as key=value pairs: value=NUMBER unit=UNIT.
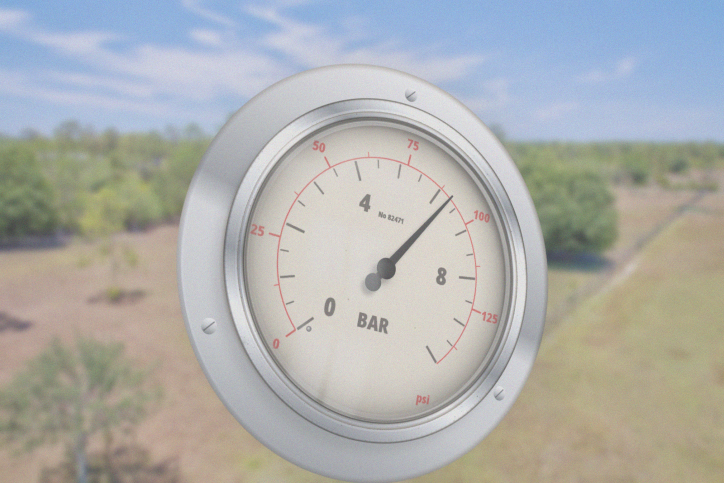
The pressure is value=6.25 unit=bar
